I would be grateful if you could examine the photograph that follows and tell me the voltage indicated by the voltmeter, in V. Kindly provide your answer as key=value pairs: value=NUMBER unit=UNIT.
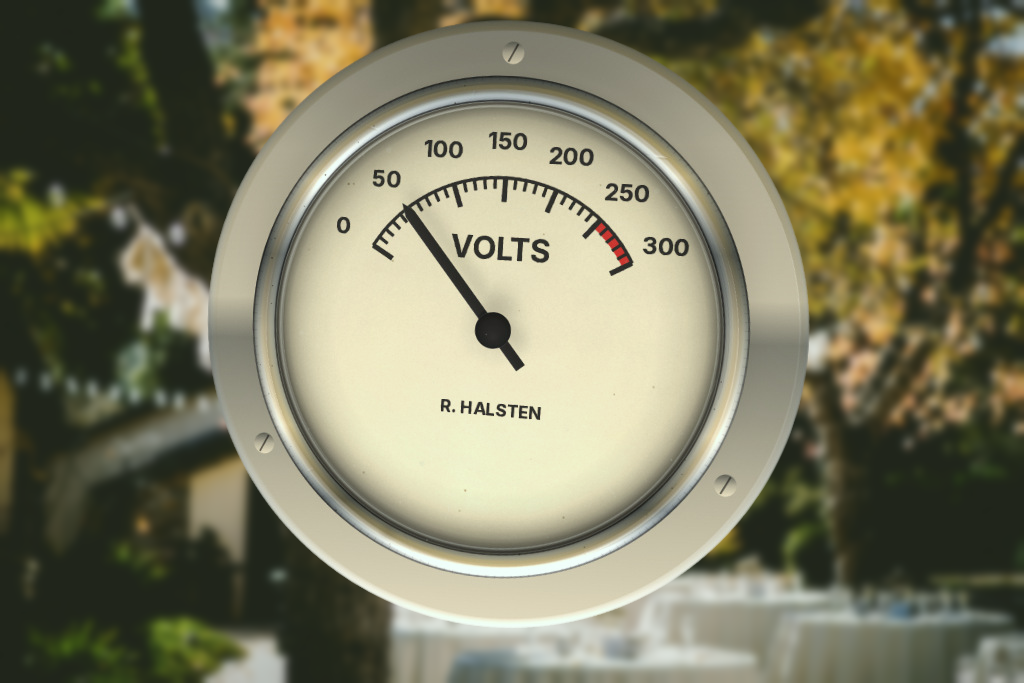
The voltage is value=50 unit=V
